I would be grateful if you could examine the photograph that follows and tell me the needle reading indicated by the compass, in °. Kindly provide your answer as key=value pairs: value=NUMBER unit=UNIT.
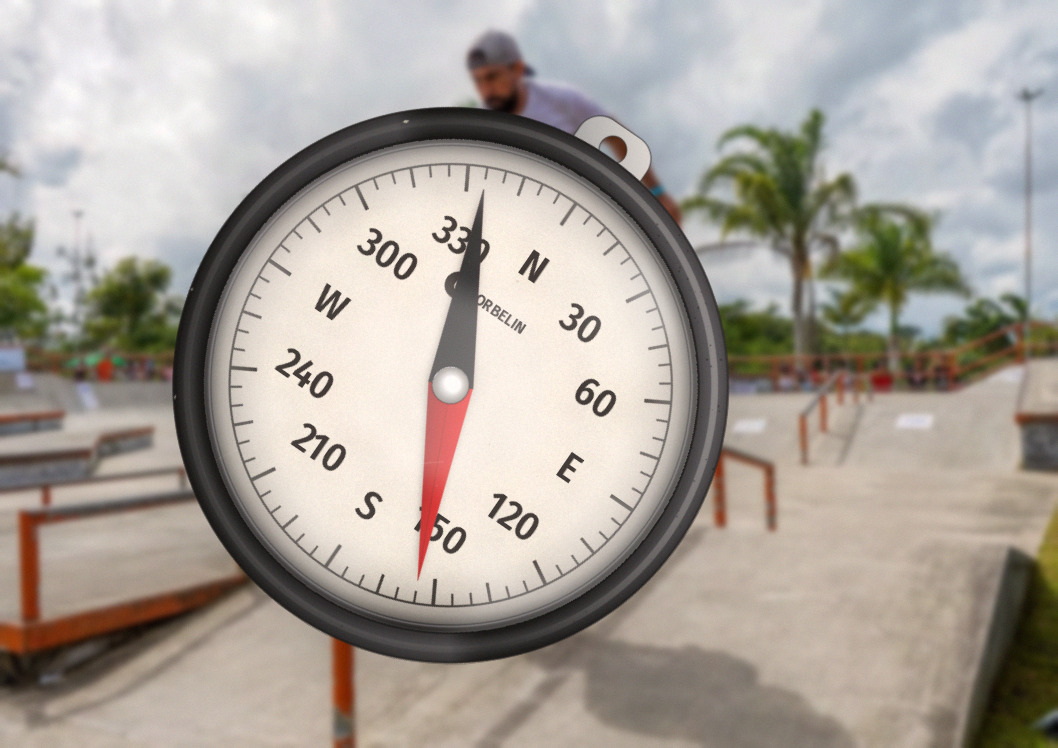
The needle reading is value=155 unit=°
